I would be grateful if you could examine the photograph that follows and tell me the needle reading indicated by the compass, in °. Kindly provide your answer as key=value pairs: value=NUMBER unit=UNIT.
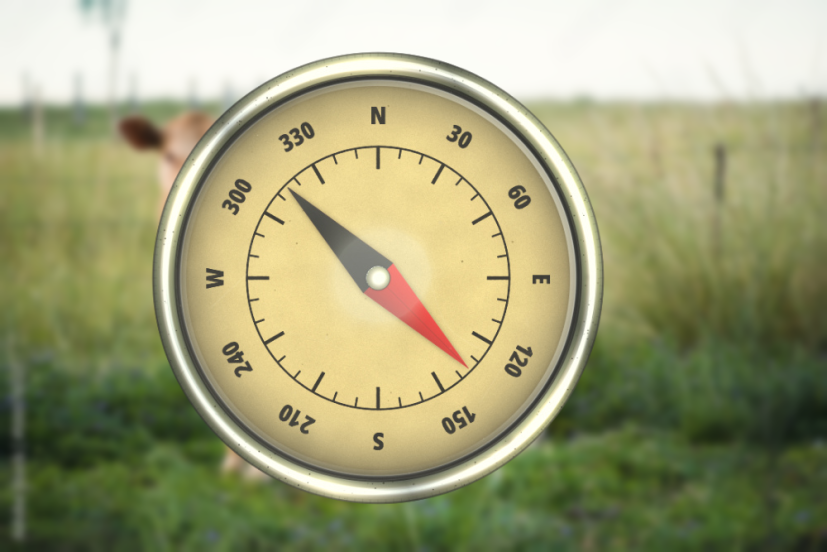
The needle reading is value=135 unit=°
